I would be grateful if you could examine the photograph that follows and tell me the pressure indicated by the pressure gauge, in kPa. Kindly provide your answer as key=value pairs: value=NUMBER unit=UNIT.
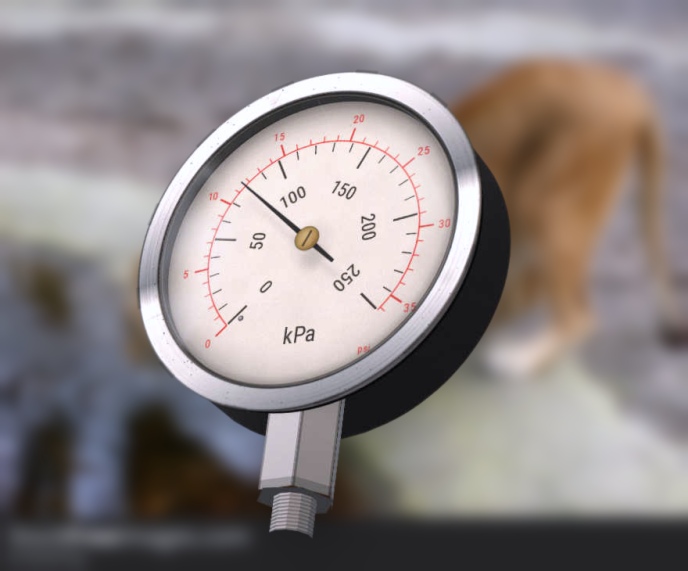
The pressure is value=80 unit=kPa
